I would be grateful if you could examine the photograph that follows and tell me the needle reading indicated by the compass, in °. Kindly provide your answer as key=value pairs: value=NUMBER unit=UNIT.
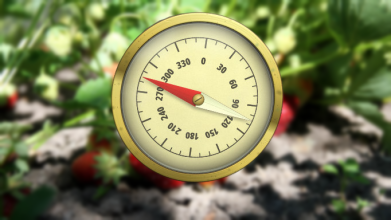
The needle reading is value=285 unit=°
